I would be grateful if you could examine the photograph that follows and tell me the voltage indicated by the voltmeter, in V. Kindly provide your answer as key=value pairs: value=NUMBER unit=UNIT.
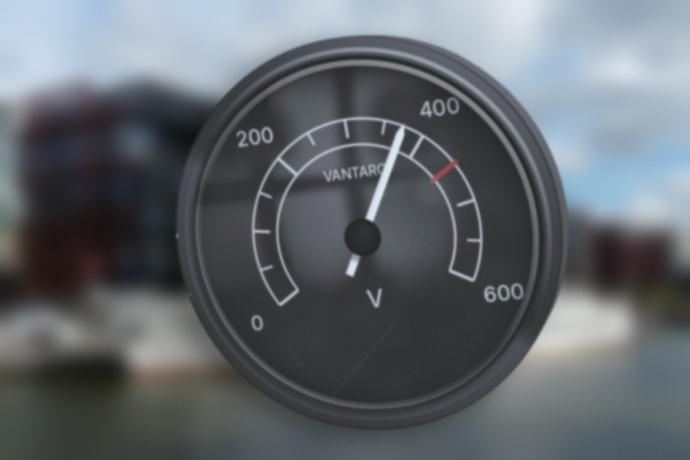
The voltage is value=375 unit=V
